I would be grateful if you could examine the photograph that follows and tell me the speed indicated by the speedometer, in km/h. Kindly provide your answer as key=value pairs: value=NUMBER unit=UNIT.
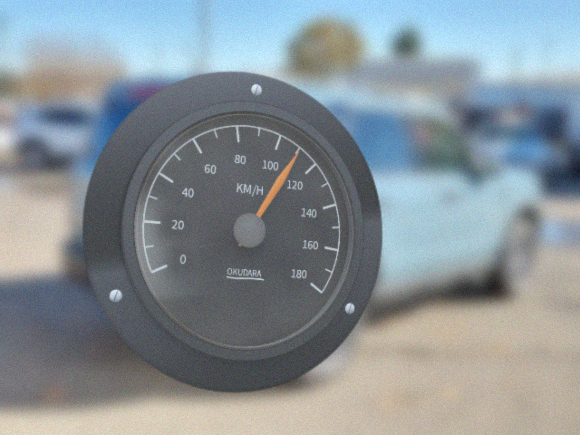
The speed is value=110 unit=km/h
